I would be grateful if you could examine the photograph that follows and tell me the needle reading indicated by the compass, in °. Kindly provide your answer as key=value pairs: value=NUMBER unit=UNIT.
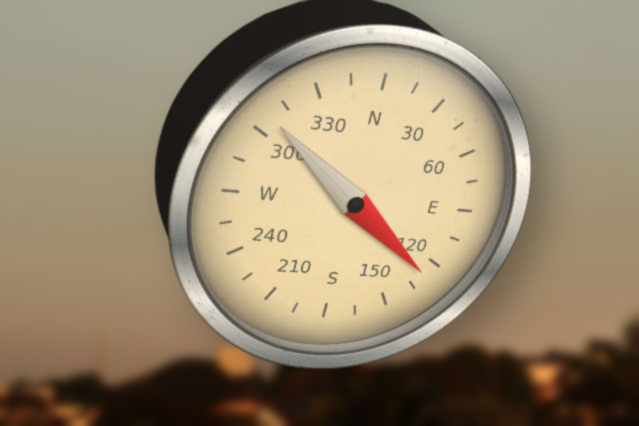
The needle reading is value=127.5 unit=°
